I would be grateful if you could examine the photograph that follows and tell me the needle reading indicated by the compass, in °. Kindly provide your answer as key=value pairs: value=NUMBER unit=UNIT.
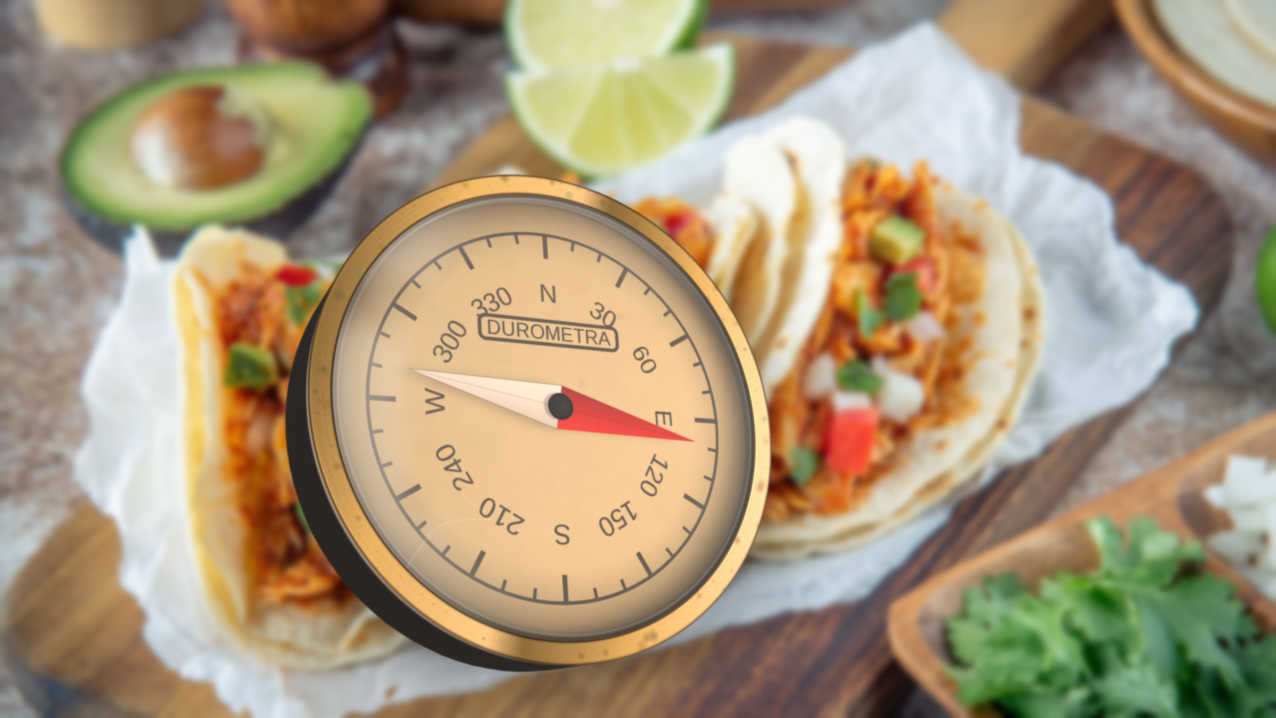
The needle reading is value=100 unit=°
